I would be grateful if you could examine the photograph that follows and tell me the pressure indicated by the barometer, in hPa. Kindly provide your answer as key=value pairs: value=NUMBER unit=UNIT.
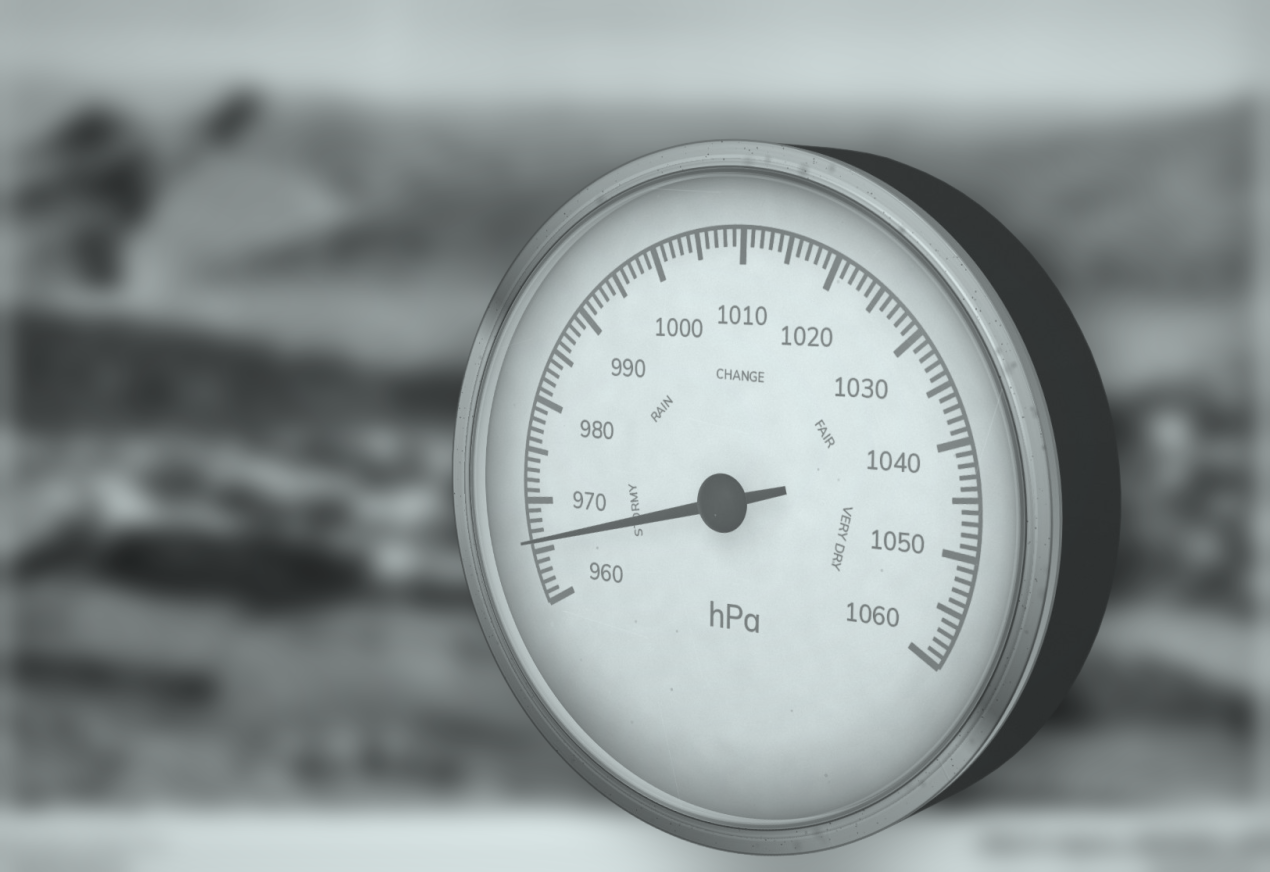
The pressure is value=966 unit=hPa
